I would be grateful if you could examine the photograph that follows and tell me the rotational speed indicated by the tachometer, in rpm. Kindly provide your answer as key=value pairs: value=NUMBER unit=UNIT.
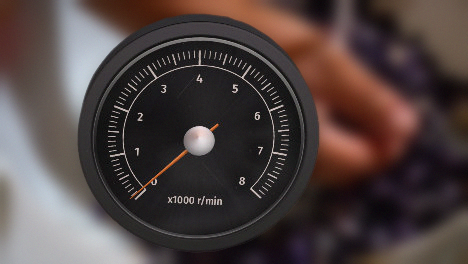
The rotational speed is value=100 unit=rpm
